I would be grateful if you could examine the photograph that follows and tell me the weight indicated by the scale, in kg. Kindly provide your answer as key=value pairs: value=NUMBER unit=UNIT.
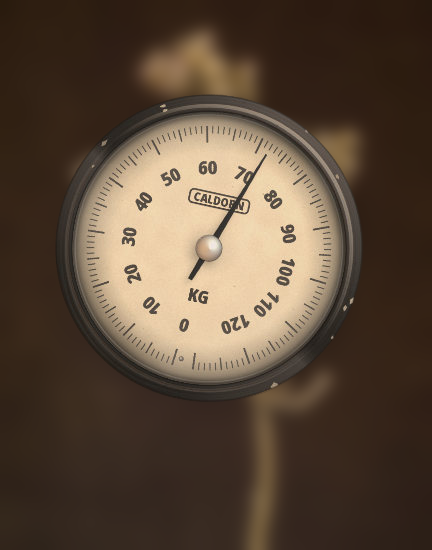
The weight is value=72 unit=kg
